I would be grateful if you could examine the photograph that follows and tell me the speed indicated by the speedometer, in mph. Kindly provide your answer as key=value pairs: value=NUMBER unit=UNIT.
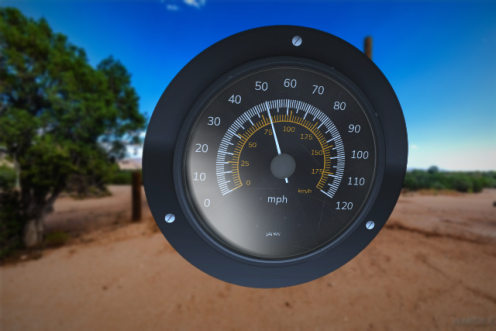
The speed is value=50 unit=mph
